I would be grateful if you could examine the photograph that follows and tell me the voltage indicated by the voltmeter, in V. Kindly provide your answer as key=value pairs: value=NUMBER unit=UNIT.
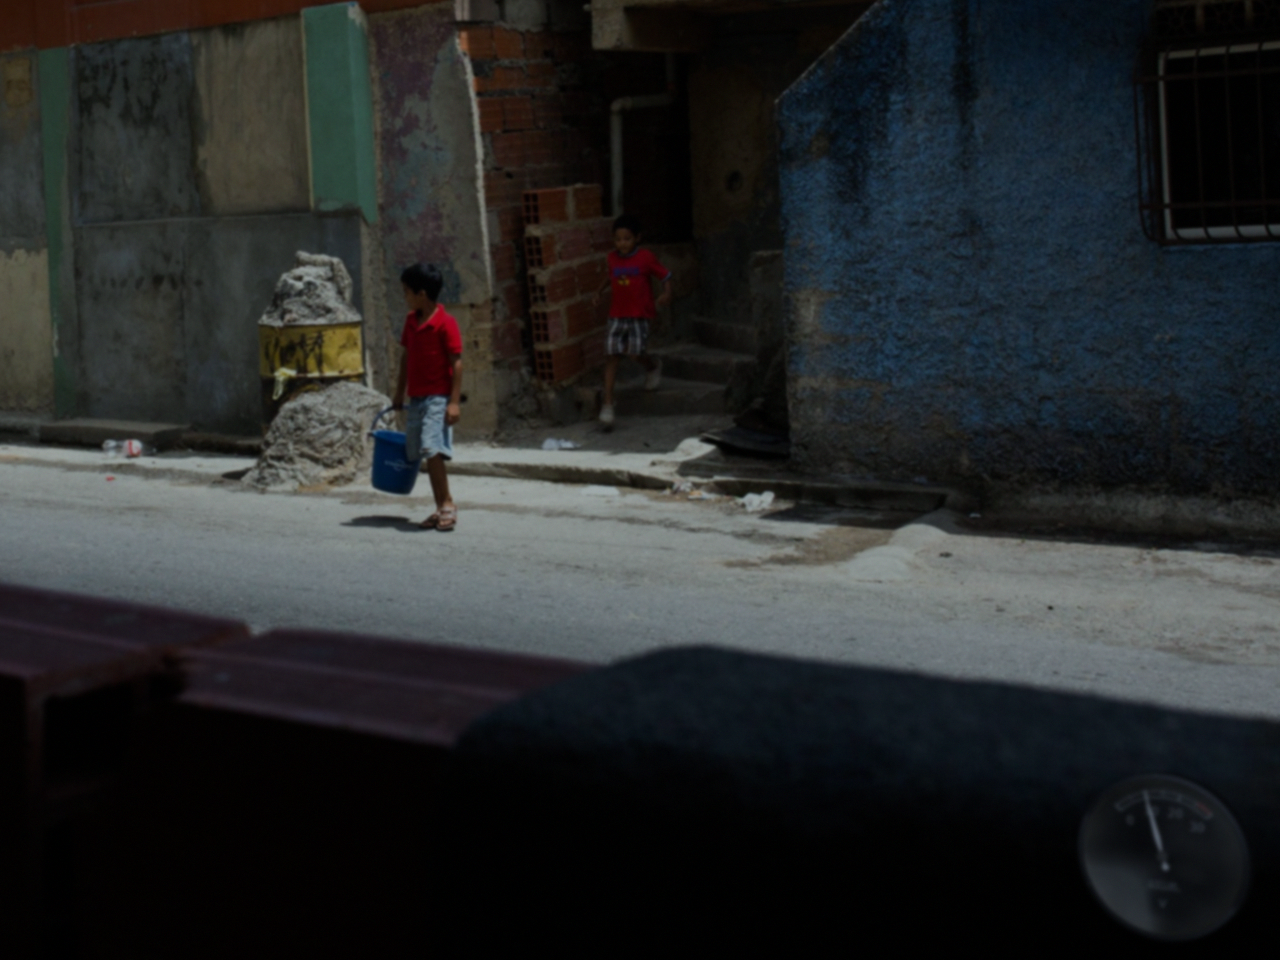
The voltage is value=10 unit=V
